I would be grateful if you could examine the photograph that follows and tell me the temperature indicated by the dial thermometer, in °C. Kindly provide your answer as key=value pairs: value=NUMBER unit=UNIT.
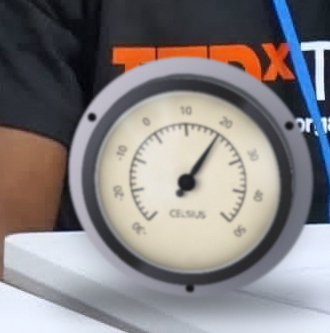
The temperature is value=20 unit=°C
